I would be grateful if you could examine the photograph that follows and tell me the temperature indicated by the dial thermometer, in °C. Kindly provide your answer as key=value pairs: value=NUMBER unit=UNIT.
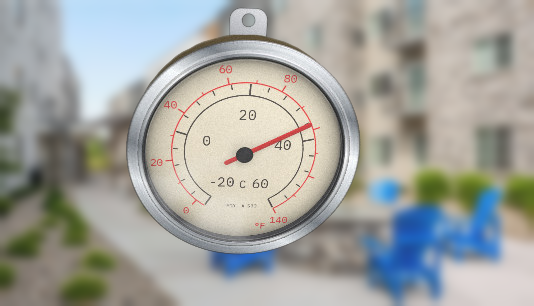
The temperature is value=36 unit=°C
